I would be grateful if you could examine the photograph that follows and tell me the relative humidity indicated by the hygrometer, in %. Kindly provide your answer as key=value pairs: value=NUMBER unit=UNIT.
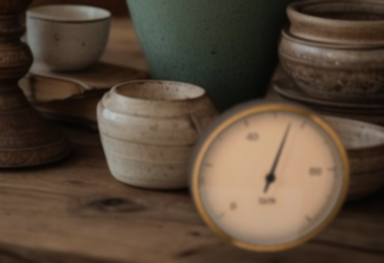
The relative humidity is value=55 unit=%
